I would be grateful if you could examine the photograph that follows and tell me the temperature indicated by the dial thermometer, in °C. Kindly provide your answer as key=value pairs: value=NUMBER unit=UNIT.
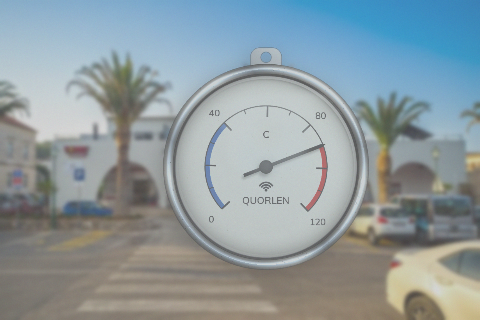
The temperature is value=90 unit=°C
